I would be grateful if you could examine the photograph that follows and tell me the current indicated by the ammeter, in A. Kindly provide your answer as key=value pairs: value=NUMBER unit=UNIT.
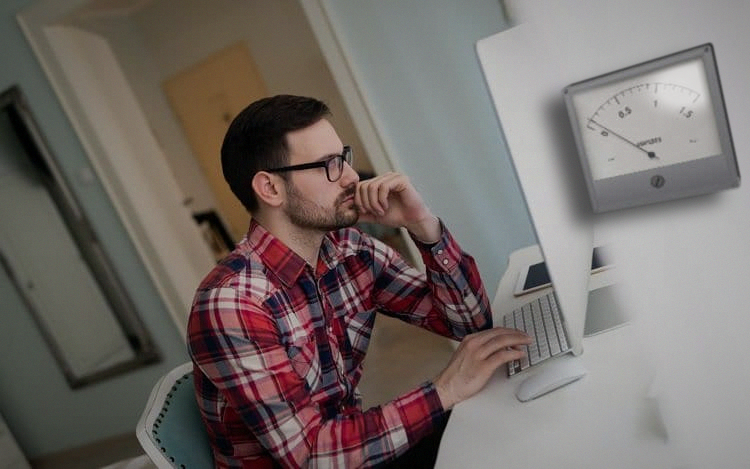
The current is value=0.1 unit=A
